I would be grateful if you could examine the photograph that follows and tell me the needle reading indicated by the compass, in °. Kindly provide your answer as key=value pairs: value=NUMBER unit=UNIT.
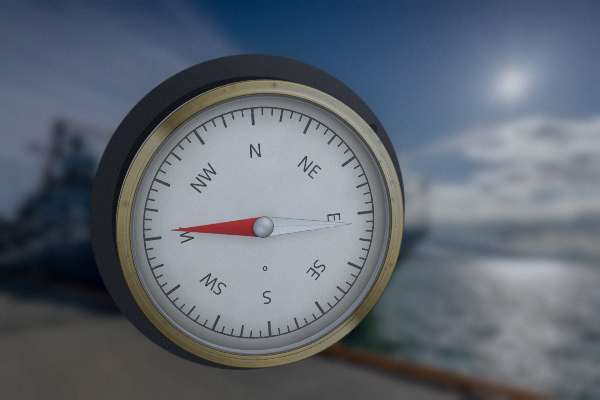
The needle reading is value=275 unit=°
